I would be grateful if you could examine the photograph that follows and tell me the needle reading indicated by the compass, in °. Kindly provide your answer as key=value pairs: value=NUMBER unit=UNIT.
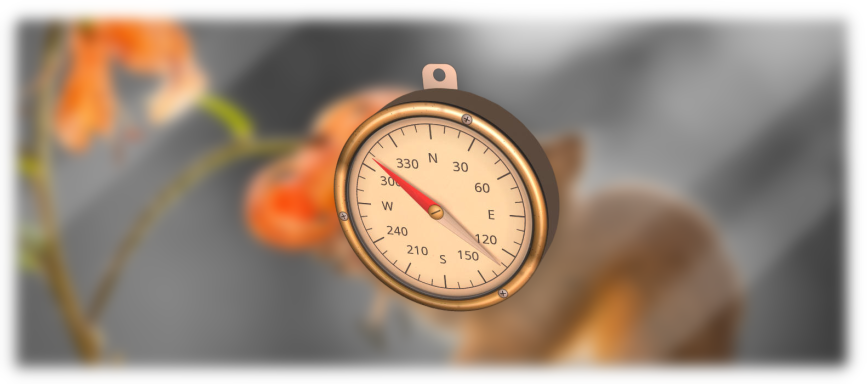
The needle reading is value=310 unit=°
